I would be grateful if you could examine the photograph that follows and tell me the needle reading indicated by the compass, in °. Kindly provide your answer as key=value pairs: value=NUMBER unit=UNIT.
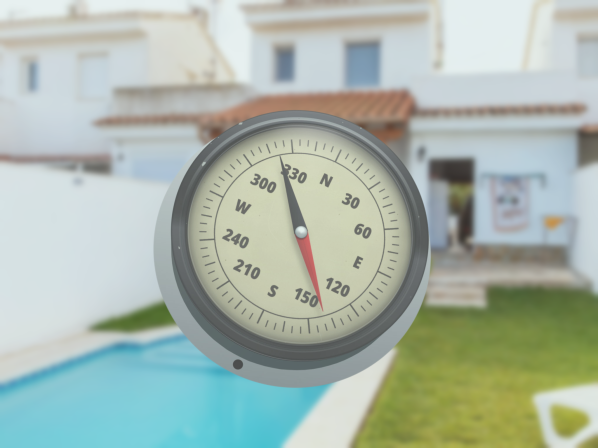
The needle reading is value=140 unit=°
